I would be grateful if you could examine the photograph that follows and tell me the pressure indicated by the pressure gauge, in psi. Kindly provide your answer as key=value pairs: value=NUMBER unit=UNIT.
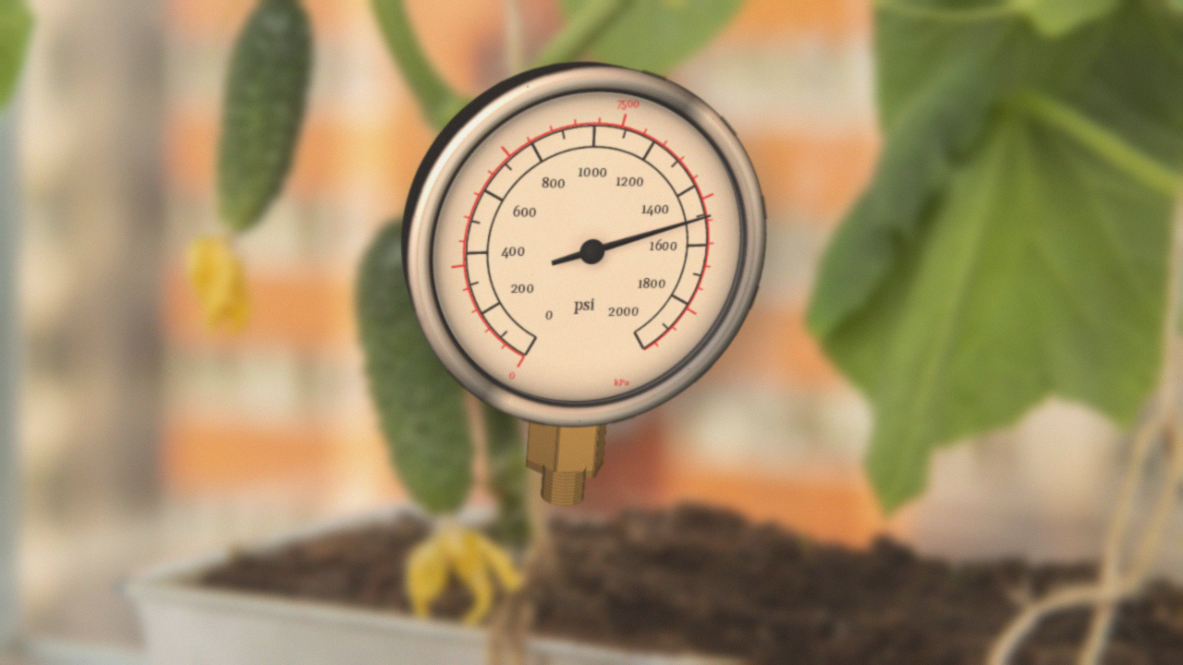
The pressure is value=1500 unit=psi
